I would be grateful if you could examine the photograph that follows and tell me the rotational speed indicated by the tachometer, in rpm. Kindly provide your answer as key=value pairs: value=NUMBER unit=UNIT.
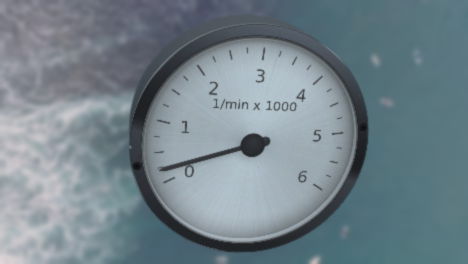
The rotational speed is value=250 unit=rpm
